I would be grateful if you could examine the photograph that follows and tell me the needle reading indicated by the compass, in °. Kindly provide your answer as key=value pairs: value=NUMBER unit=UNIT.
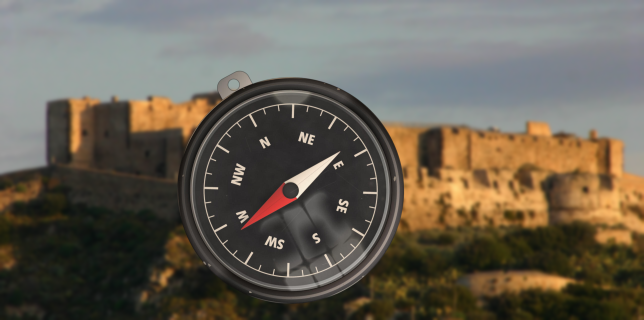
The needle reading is value=260 unit=°
